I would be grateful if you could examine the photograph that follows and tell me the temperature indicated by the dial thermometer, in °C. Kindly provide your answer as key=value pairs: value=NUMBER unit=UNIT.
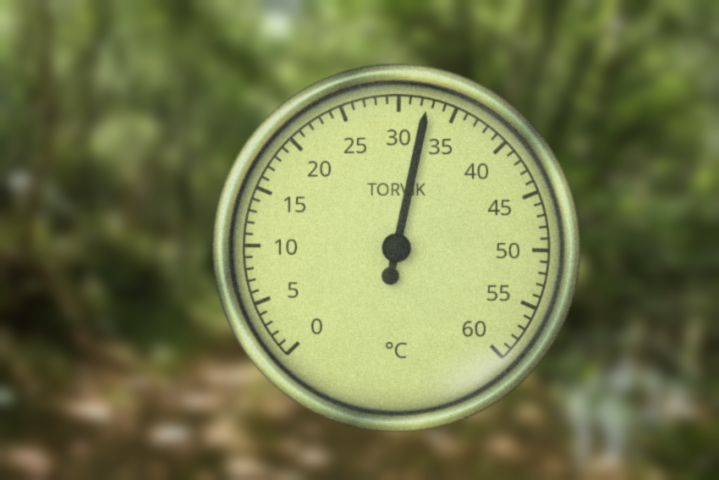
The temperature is value=32.5 unit=°C
